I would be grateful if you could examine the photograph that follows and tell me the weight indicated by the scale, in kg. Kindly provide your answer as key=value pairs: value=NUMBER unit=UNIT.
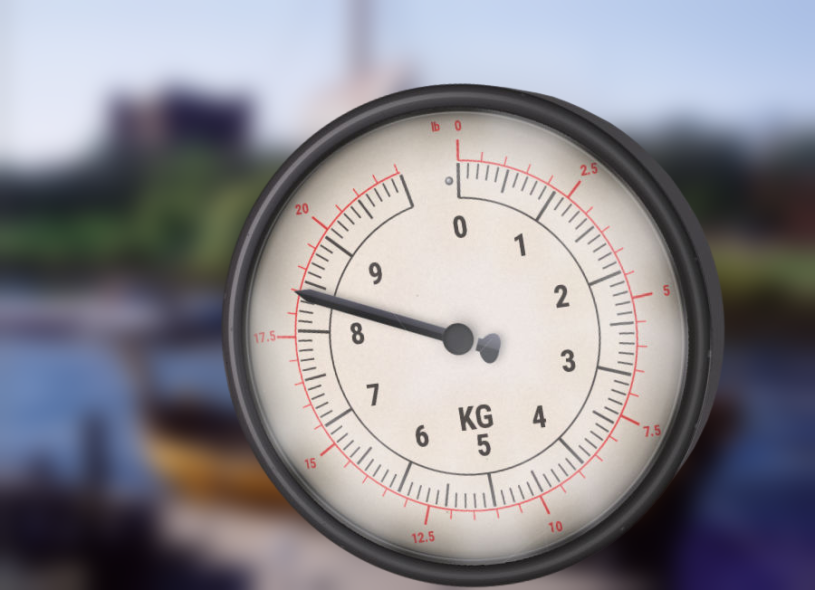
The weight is value=8.4 unit=kg
